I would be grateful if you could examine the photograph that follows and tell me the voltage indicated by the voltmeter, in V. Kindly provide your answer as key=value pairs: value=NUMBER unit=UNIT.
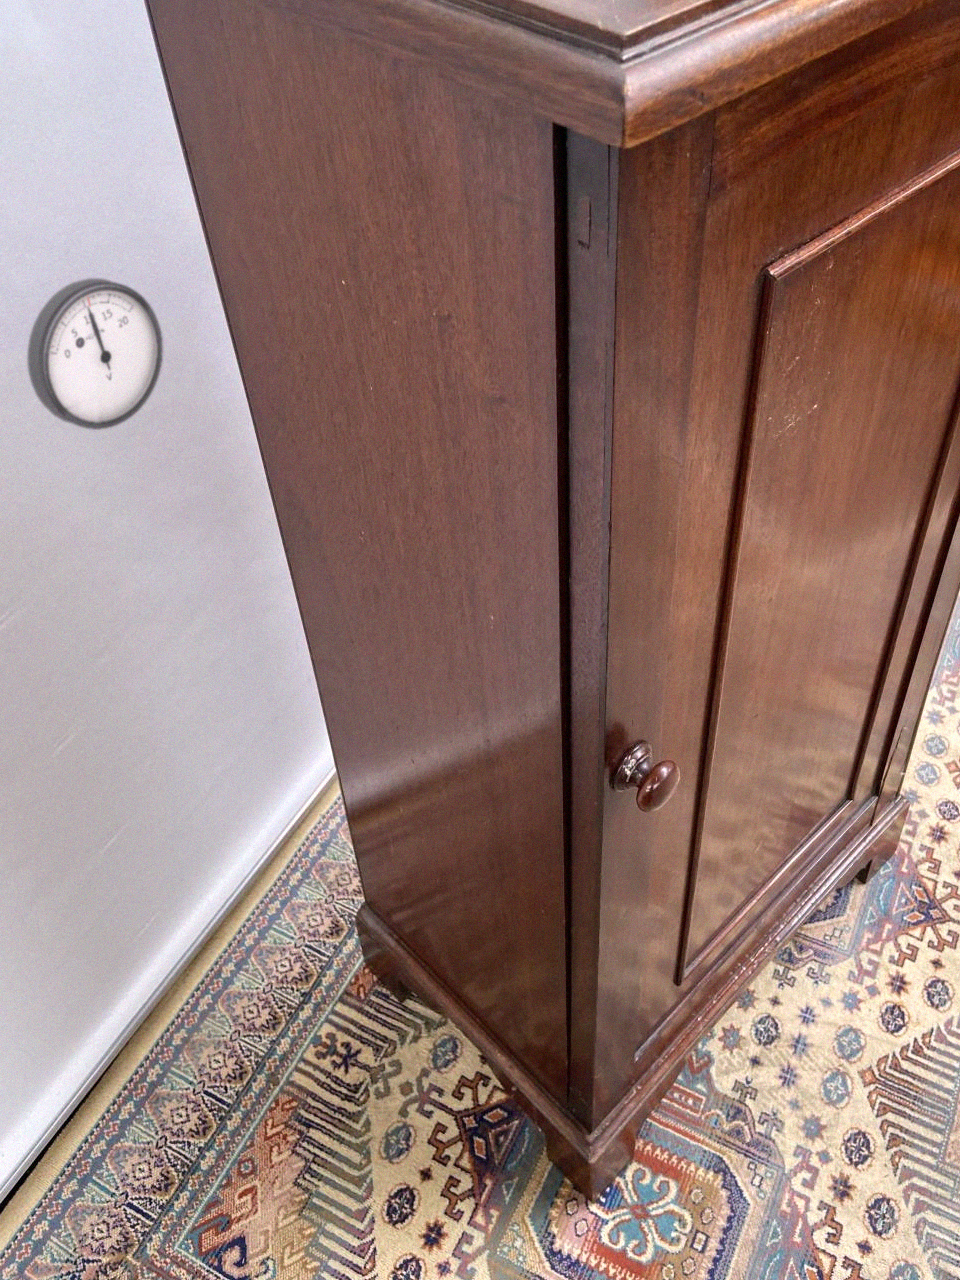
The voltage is value=10 unit=V
